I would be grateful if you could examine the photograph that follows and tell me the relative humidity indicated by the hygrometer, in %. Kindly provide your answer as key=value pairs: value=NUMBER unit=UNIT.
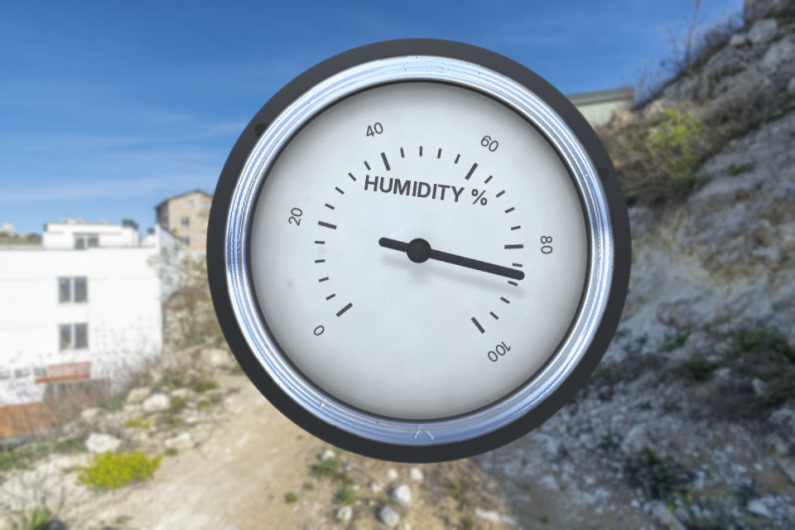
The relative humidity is value=86 unit=%
